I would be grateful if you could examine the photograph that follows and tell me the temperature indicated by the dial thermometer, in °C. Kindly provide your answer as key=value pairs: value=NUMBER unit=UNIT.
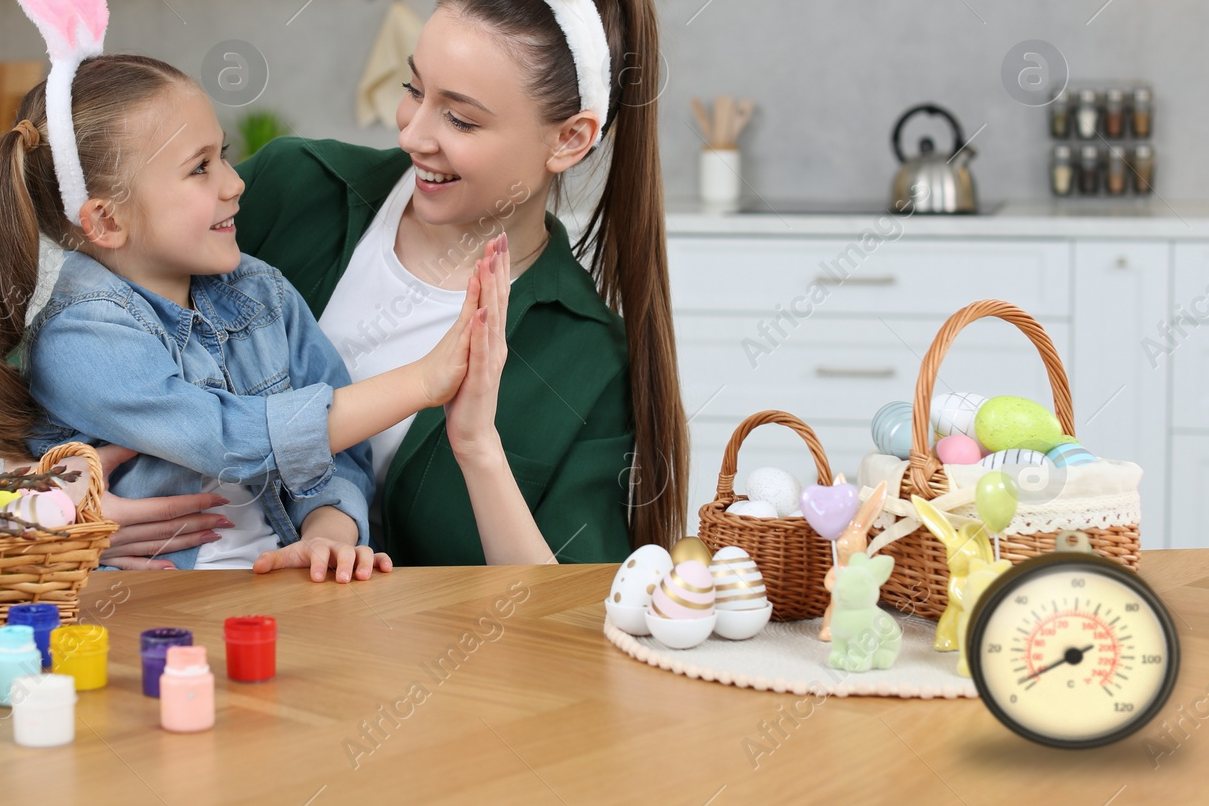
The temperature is value=5 unit=°C
